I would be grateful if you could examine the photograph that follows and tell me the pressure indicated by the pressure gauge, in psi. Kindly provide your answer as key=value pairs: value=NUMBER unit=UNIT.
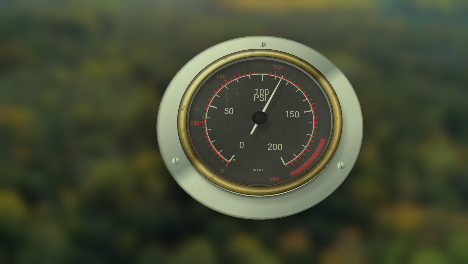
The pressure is value=115 unit=psi
